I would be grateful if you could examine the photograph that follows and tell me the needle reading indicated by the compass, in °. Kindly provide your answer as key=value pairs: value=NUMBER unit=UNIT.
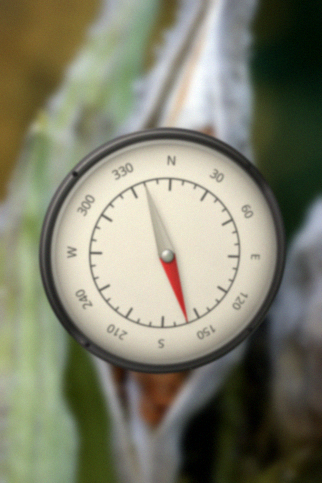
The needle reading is value=160 unit=°
